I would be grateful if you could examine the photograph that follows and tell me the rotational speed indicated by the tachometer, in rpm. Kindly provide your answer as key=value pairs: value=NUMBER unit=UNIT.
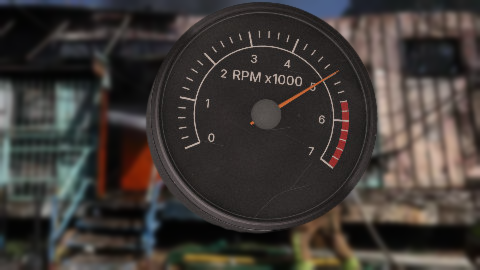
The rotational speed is value=5000 unit=rpm
